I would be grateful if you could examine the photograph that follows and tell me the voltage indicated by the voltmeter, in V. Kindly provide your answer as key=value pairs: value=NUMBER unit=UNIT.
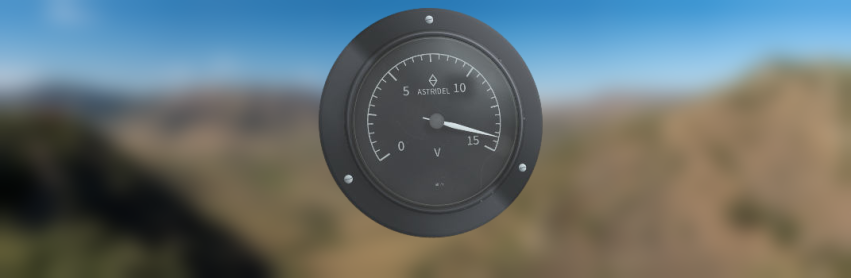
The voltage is value=14.25 unit=V
